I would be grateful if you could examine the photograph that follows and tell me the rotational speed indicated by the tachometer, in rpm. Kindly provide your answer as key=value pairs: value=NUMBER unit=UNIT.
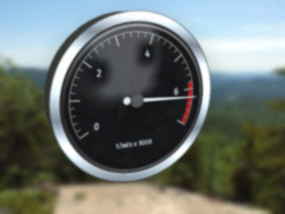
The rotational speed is value=6200 unit=rpm
